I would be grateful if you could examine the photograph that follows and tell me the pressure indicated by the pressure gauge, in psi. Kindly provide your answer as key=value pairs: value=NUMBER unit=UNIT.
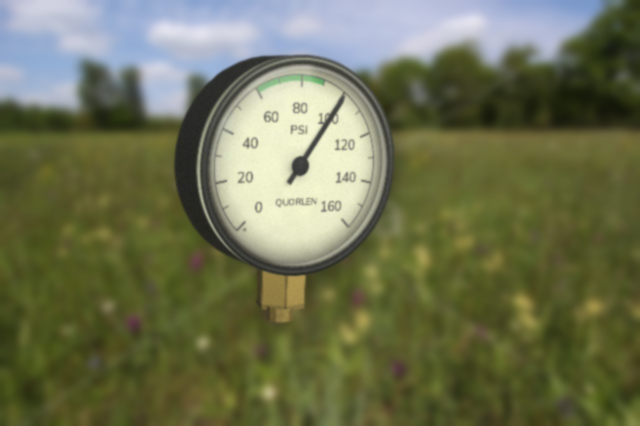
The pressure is value=100 unit=psi
